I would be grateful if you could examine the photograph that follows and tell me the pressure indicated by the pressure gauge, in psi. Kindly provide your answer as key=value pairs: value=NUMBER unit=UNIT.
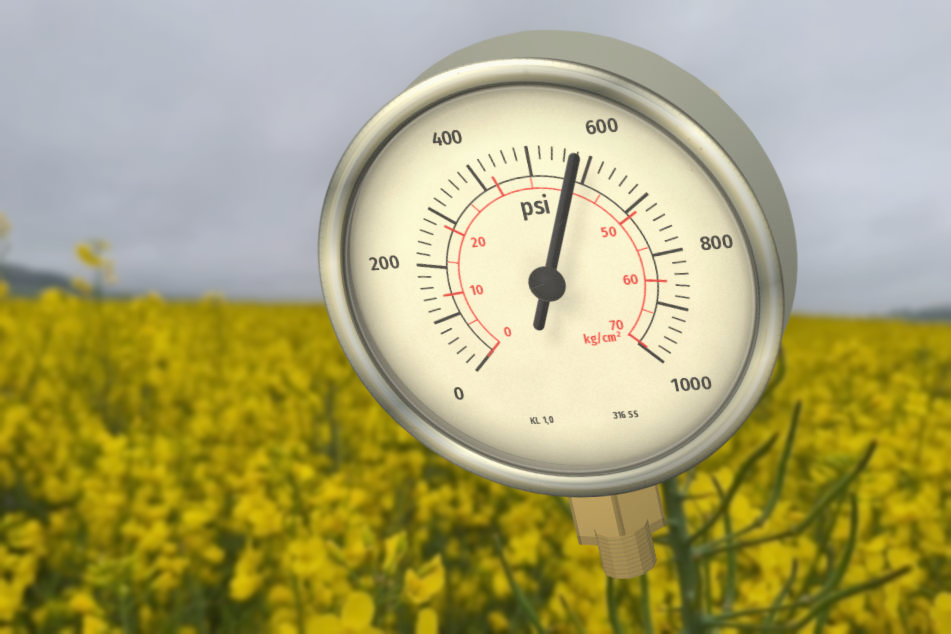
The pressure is value=580 unit=psi
